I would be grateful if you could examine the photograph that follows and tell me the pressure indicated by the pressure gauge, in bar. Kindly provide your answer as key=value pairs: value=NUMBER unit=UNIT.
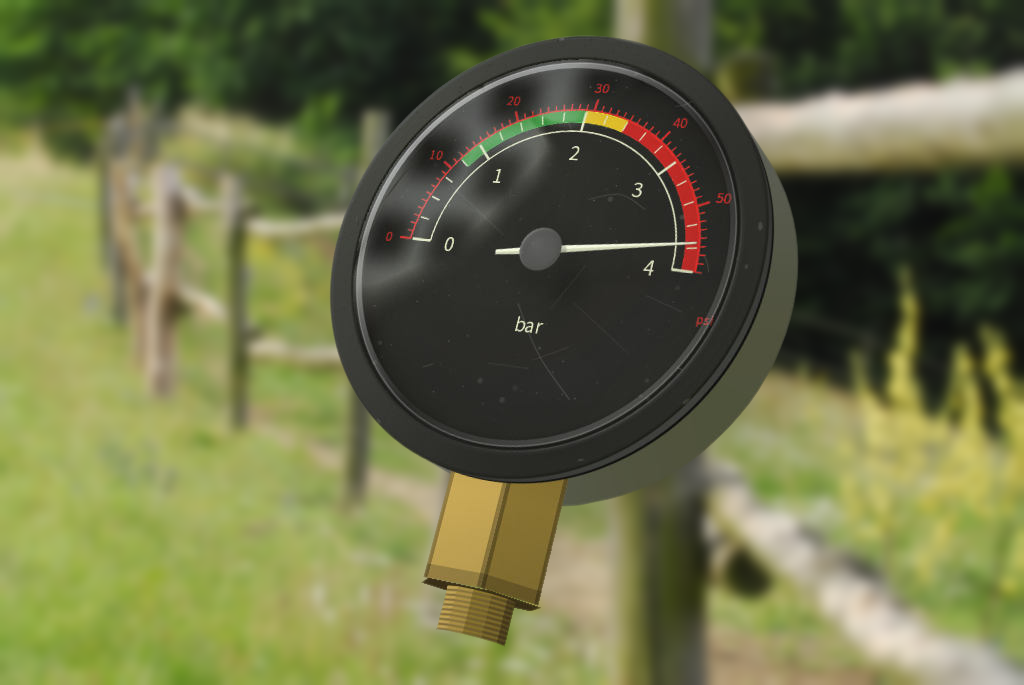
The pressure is value=3.8 unit=bar
